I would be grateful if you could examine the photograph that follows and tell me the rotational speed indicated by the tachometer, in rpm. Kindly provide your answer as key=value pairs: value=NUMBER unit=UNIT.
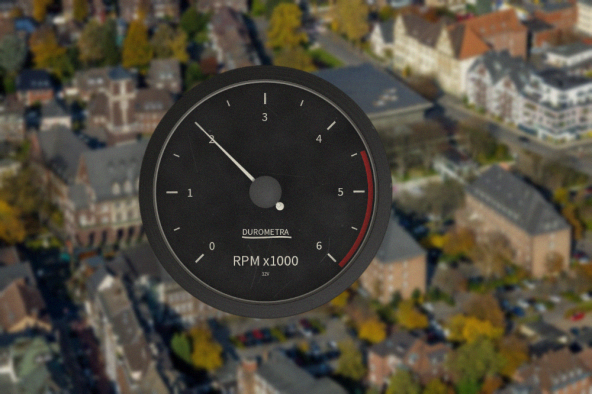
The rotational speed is value=2000 unit=rpm
